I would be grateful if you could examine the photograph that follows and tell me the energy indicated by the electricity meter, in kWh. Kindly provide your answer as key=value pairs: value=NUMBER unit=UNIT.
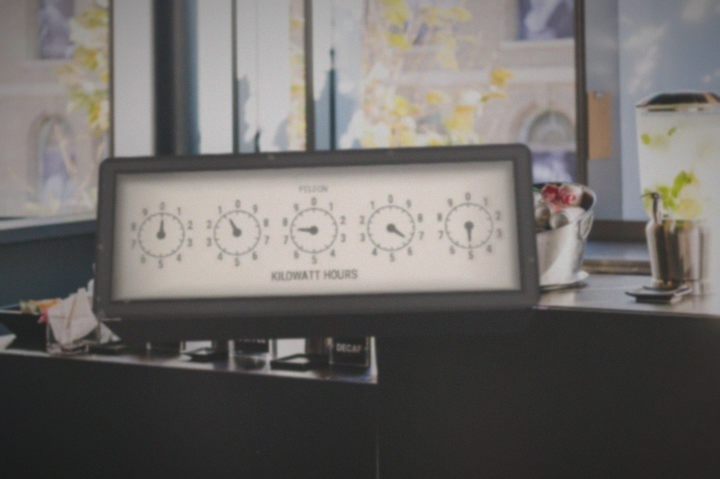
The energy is value=765 unit=kWh
